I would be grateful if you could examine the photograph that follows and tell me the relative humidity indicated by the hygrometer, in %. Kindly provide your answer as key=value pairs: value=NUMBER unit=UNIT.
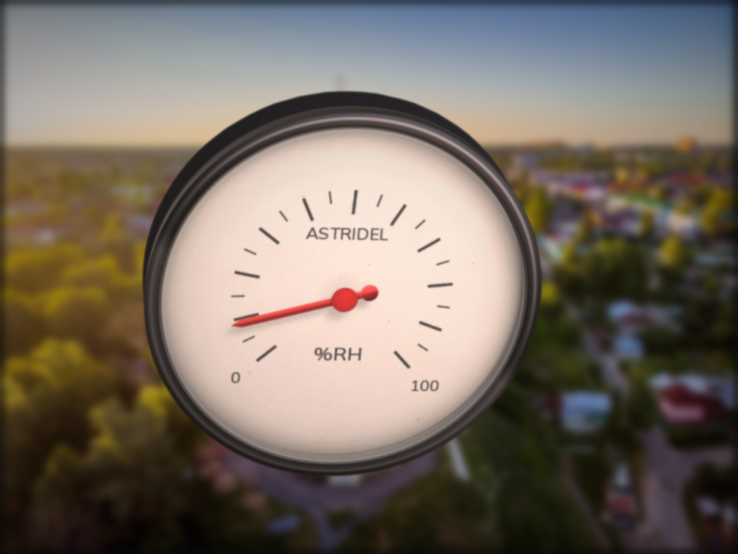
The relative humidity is value=10 unit=%
